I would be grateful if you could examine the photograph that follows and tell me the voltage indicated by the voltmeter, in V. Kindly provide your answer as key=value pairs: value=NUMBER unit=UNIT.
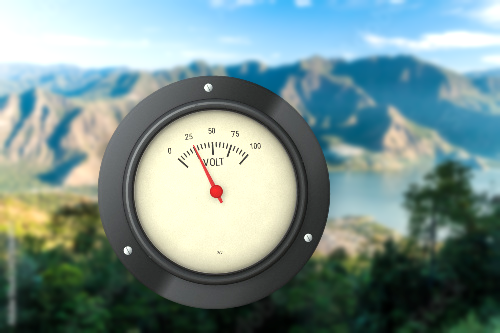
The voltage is value=25 unit=V
